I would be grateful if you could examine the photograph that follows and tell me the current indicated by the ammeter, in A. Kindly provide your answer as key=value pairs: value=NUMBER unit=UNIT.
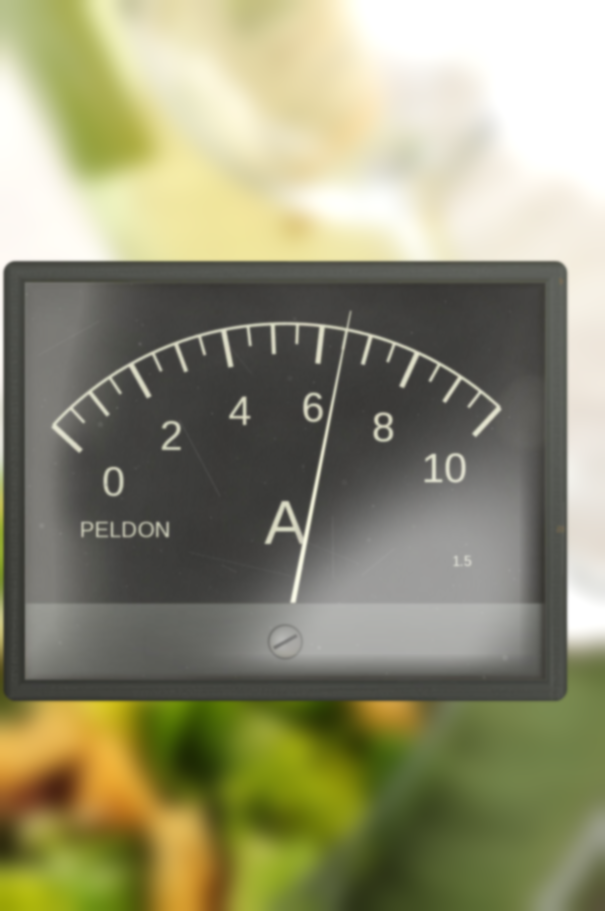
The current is value=6.5 unit=A
